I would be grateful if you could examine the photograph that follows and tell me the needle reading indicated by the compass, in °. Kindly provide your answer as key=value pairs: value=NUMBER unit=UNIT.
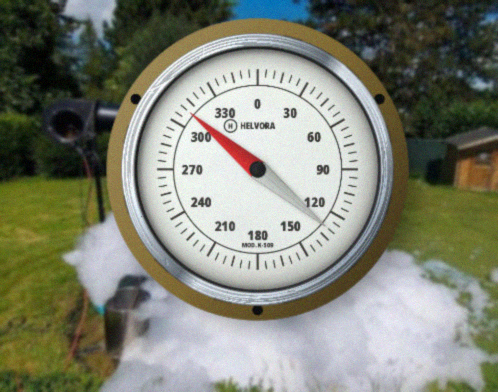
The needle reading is value=310 unit=°
